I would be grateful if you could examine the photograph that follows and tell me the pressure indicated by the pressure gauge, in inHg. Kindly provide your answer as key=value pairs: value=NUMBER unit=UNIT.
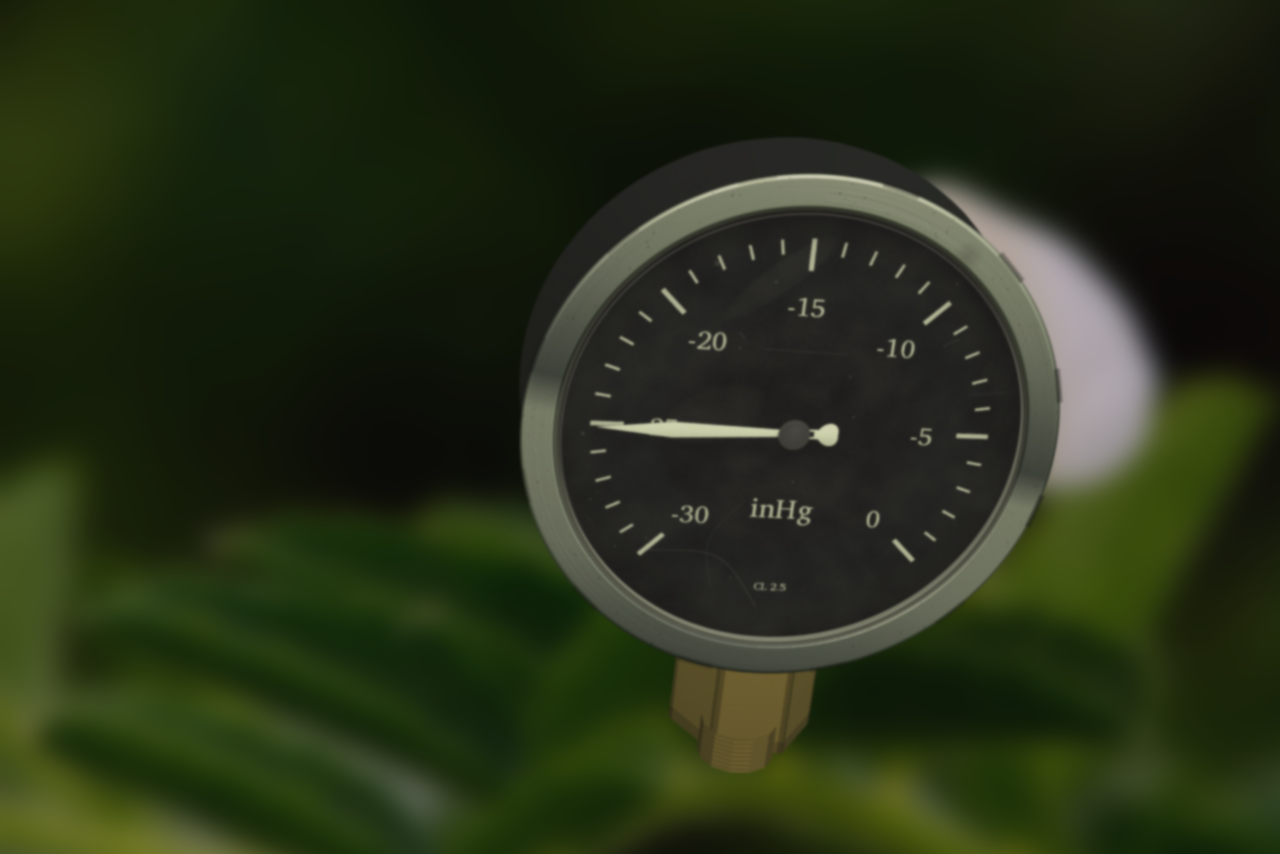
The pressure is value=-25 unit=inHg
